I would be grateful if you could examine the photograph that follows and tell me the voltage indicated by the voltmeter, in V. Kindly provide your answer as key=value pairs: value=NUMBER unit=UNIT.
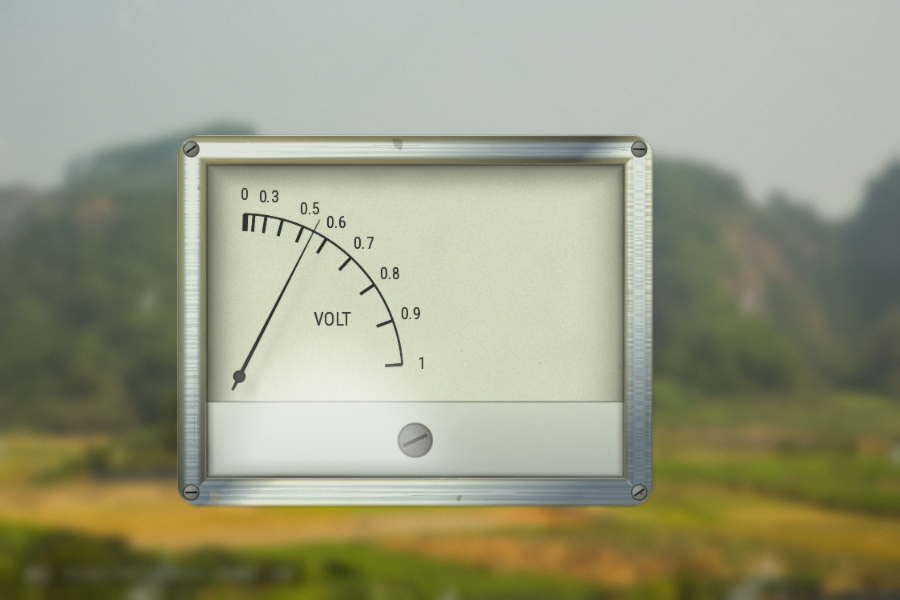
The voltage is value=0.55 unit=V
